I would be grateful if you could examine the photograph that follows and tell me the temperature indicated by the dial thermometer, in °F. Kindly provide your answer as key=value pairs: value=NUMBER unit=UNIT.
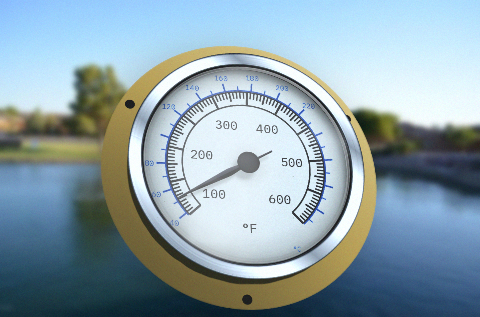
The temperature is value=125 unit=°F
